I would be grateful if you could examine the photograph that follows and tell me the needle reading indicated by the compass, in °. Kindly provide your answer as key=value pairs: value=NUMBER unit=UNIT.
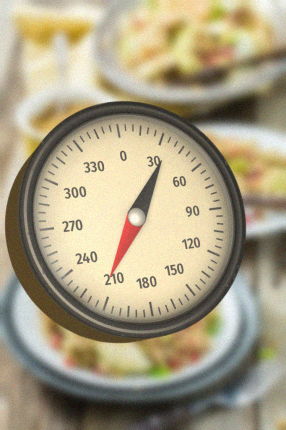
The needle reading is value=215 unit=°
